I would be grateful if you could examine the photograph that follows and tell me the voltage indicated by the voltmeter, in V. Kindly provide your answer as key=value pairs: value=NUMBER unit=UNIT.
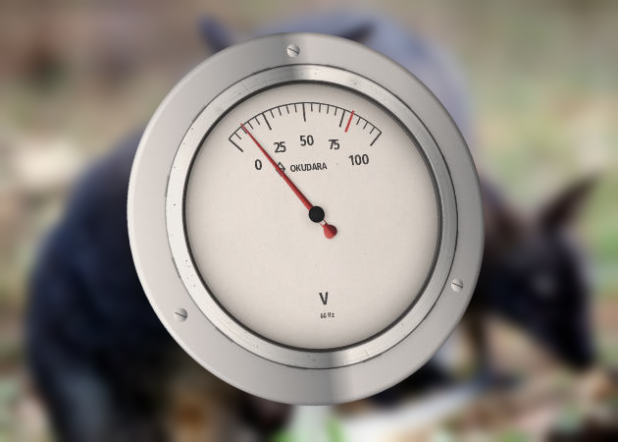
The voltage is value=10 unit=V
